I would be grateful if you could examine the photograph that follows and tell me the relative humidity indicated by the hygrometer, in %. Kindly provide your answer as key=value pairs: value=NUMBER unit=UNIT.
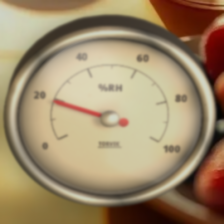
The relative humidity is value=20 unit=%
